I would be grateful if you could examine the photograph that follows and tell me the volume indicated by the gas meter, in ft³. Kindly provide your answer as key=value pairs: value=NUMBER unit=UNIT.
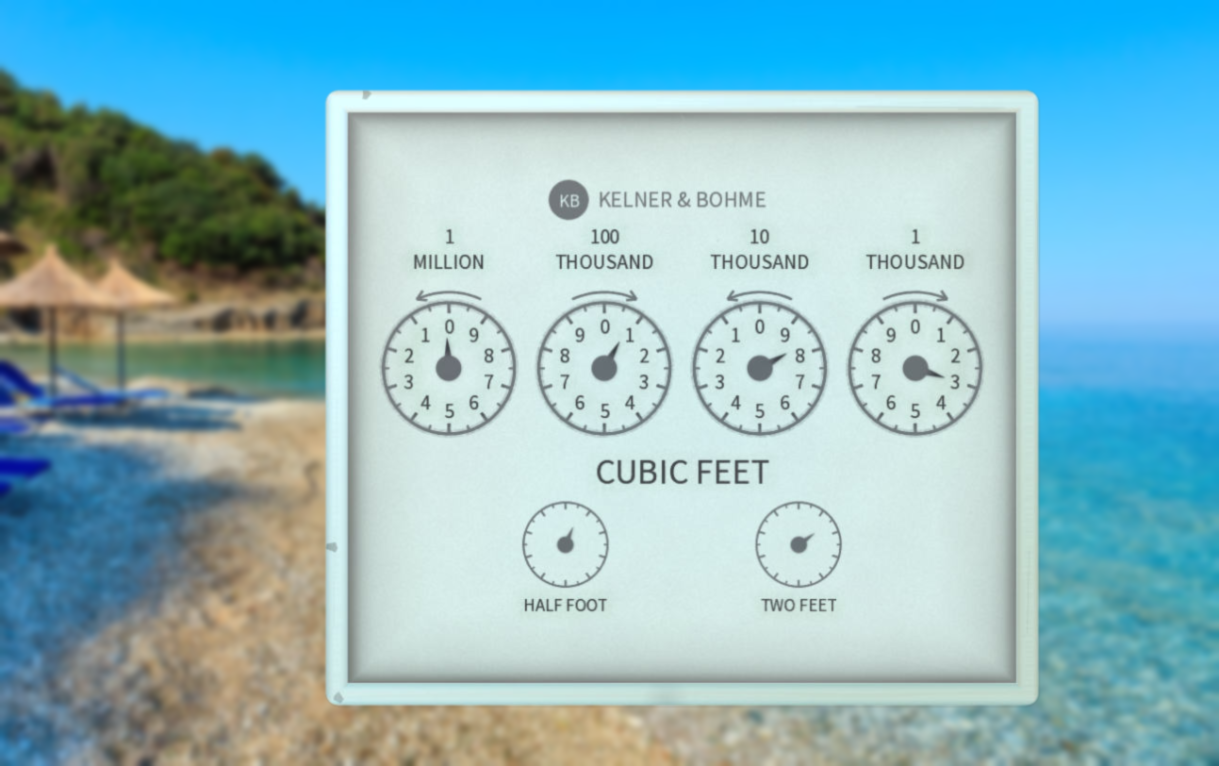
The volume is value=8300 unit=ft³
